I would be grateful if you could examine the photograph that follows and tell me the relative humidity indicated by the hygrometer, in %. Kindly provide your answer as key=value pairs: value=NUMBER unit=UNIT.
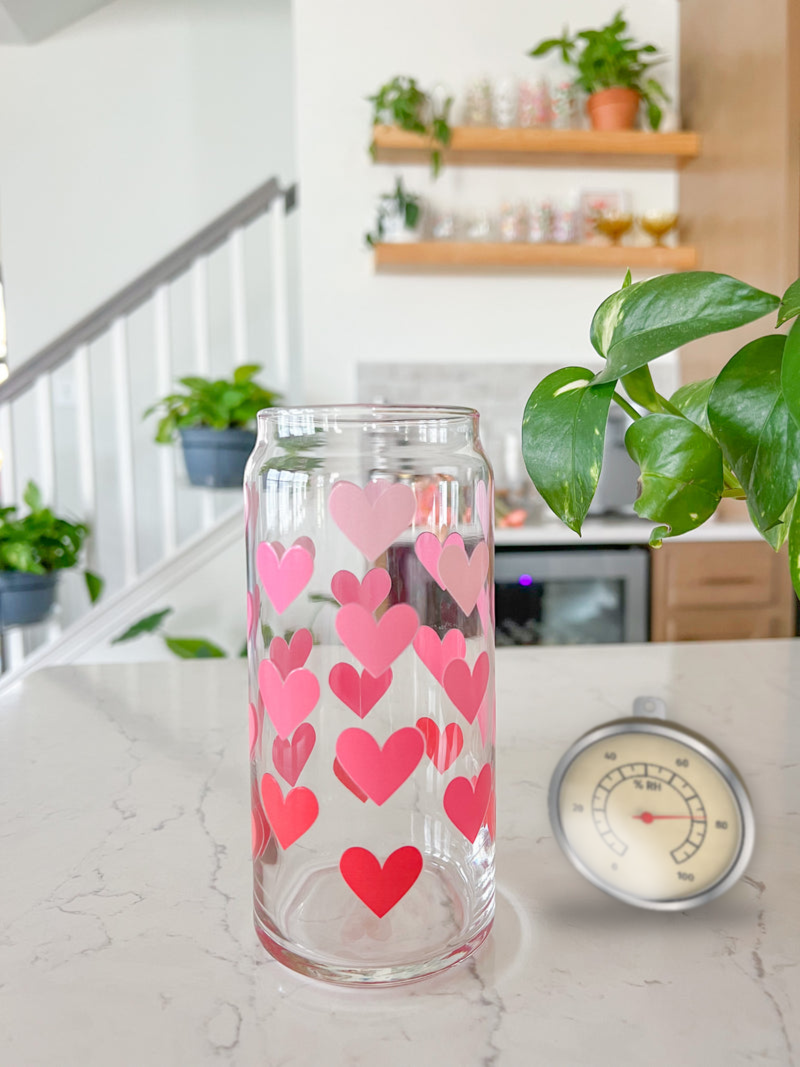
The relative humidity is value=77.5 unit=%
